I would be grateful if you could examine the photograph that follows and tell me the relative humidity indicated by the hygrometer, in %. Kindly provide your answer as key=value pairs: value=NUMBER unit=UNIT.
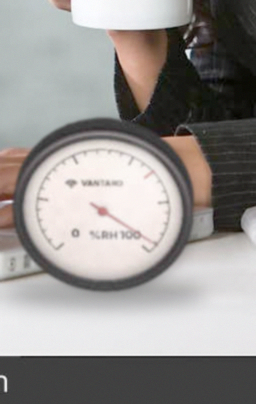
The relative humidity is value=96 unit=%
